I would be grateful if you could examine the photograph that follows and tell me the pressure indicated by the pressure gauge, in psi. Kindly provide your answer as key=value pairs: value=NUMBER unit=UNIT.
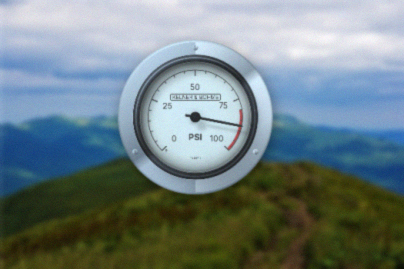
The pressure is value=87.5 unit=psi
